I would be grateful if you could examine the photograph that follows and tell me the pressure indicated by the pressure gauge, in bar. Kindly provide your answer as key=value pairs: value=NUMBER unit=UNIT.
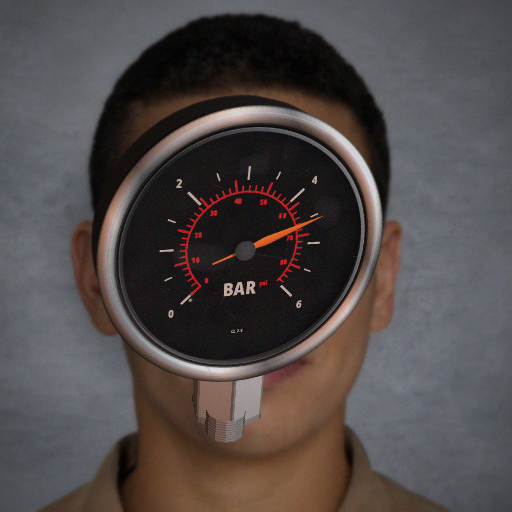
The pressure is value=4.5 unit=bar
